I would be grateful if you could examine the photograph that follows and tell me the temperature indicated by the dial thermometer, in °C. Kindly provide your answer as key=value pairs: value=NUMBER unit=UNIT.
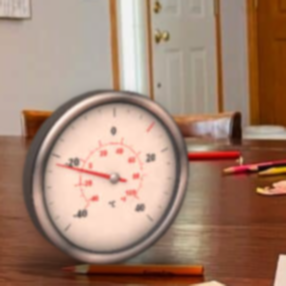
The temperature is value=-22 unit=°C
